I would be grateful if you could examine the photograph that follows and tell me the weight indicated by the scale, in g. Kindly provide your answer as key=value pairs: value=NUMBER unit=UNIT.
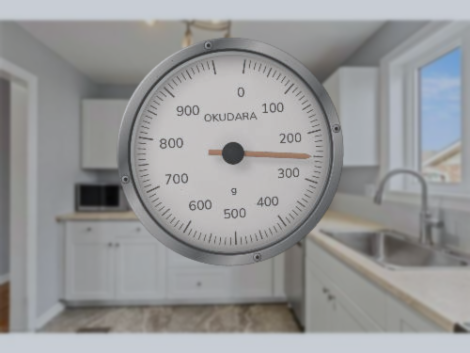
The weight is value=250 unit=g
